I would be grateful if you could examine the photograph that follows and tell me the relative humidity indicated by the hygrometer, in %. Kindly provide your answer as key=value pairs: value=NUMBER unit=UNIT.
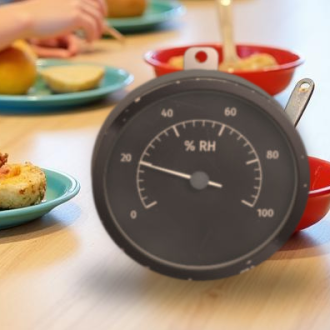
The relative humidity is value=20 unit=%
